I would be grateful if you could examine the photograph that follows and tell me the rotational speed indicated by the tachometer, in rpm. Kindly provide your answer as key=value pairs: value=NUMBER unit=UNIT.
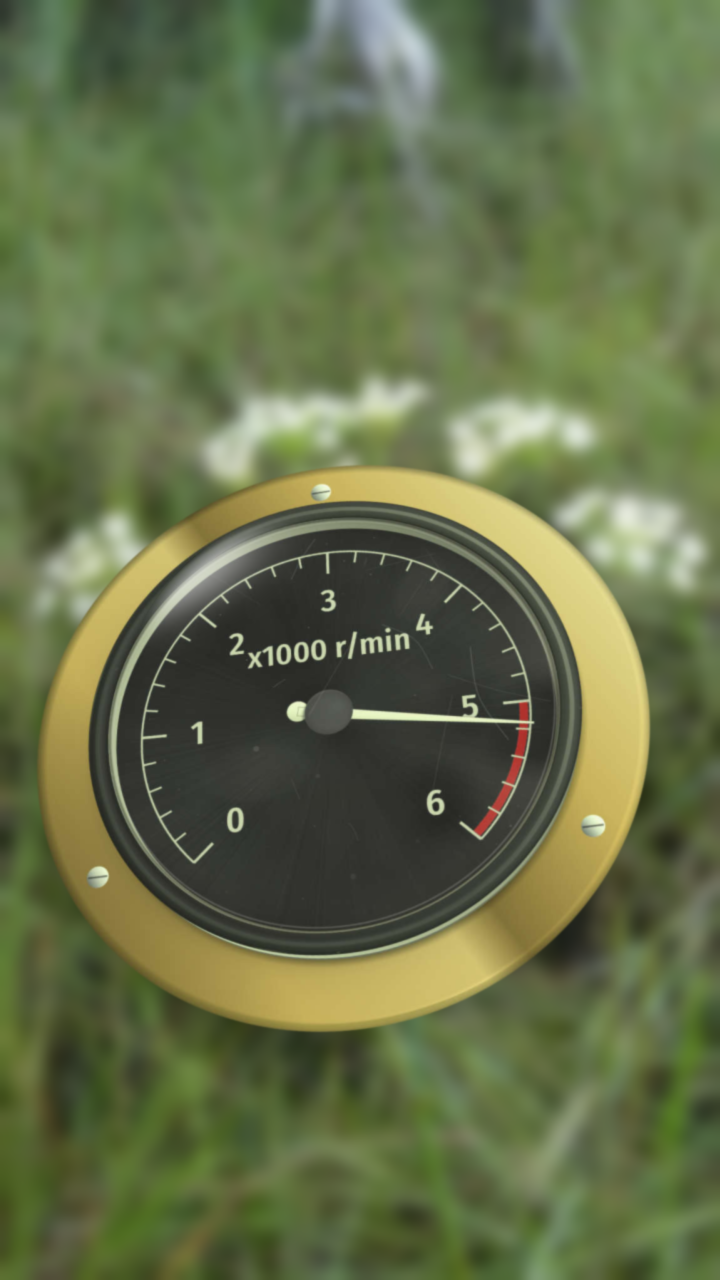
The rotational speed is value=5200 unit=rpm
